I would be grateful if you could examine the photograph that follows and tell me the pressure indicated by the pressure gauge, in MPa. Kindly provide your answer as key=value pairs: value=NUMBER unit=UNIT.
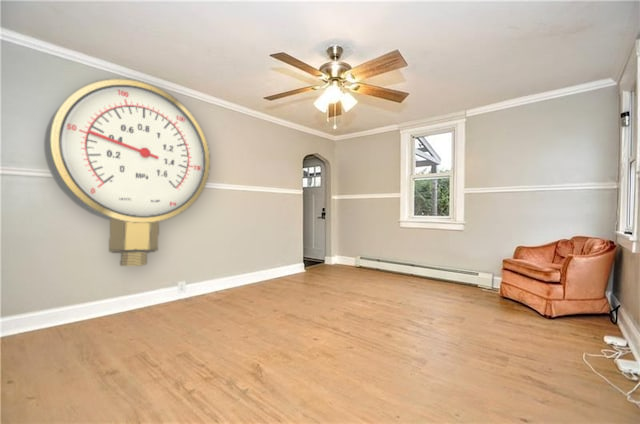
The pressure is value=0.35 unit=MPa
